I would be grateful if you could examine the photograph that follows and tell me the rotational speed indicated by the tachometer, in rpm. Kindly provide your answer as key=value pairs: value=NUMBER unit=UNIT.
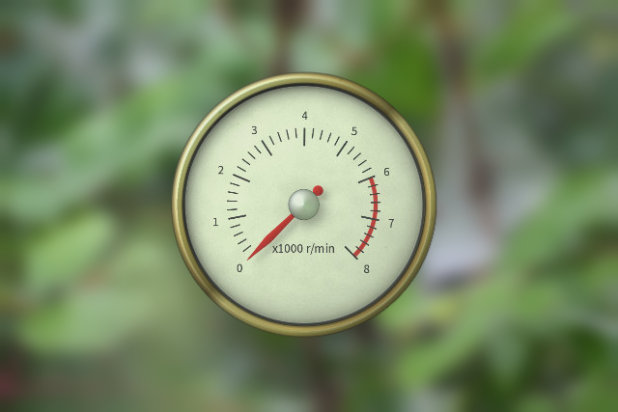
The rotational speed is value=0 unit=rpm
